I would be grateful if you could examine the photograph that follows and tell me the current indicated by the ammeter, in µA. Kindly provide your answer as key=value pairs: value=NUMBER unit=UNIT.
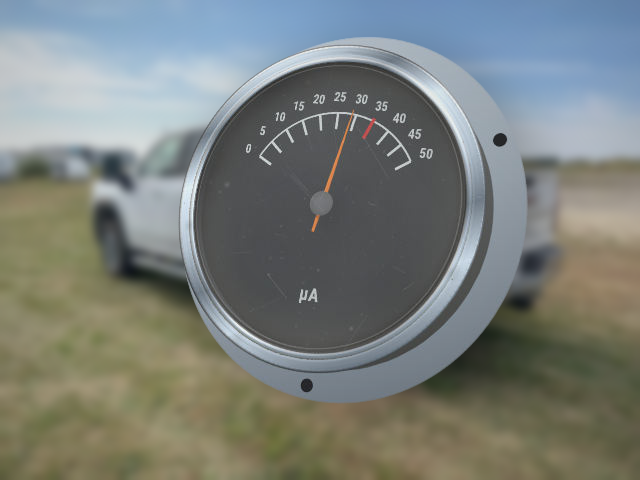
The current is value=30 unit=µA
